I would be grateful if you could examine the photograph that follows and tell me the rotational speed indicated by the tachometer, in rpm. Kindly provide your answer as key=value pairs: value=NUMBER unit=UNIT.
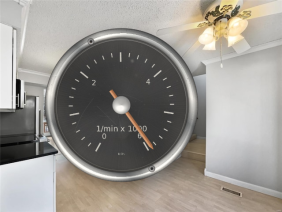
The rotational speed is value=5900 unit=rpm
